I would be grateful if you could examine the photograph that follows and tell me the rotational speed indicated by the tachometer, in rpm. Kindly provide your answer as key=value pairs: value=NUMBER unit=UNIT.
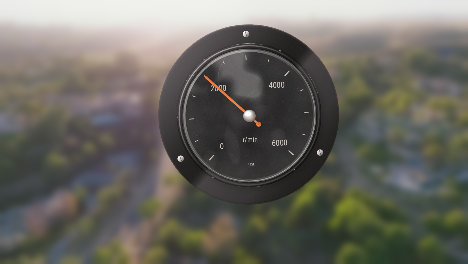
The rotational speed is value=2000 unit=rpm
